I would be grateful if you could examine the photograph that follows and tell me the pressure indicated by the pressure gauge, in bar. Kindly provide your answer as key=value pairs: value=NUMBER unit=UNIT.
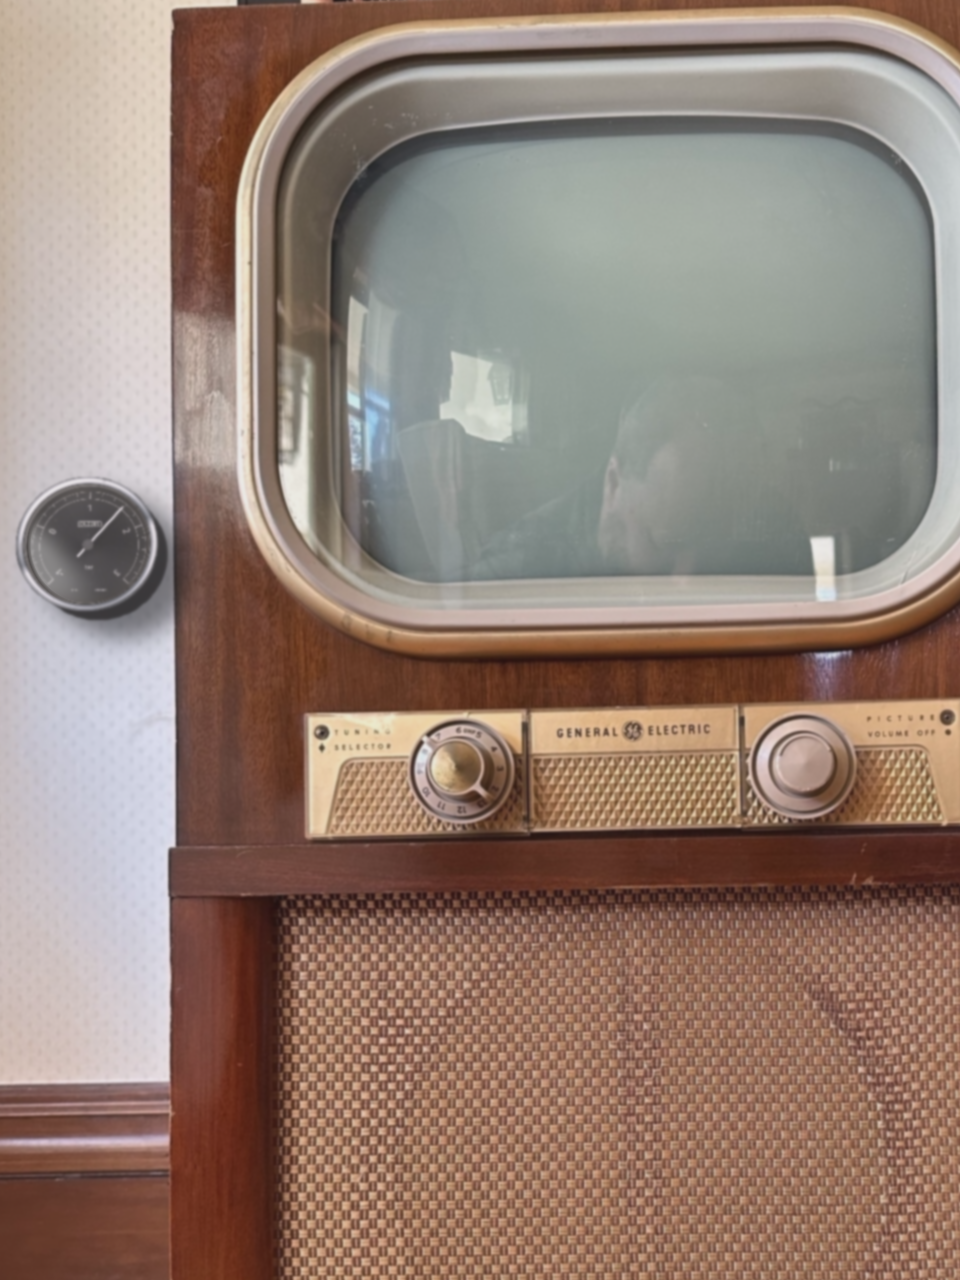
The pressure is value=1.6 unit=bar
